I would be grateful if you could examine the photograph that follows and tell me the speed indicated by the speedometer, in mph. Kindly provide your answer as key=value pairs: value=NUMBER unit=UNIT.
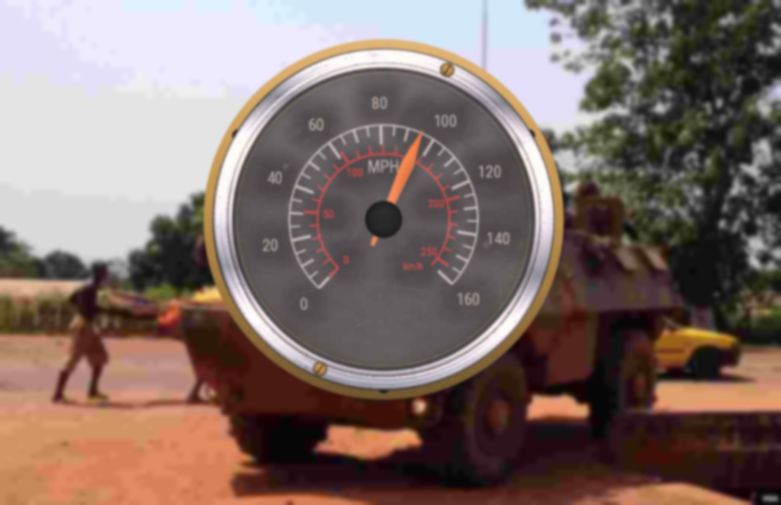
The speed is value=95 unit=mph
